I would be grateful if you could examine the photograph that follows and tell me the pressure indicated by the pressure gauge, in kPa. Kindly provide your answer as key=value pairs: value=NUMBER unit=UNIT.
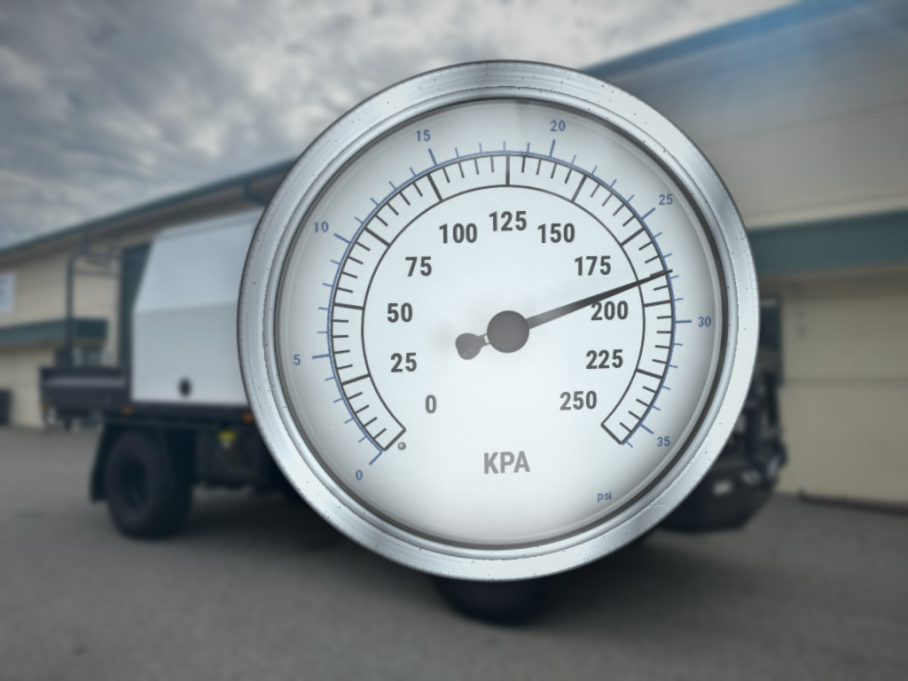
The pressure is value=190 unit=kPa
